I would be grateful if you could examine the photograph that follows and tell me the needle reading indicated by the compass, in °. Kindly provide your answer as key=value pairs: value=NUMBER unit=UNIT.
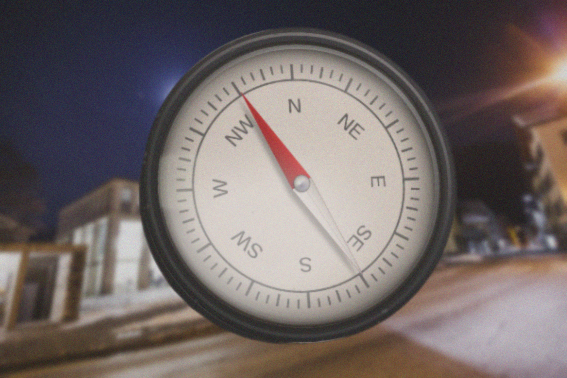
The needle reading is value=330 unit=°
